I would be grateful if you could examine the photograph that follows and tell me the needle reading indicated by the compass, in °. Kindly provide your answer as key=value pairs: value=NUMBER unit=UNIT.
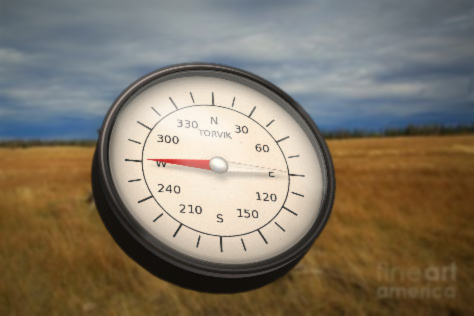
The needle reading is value=270 unit=°
